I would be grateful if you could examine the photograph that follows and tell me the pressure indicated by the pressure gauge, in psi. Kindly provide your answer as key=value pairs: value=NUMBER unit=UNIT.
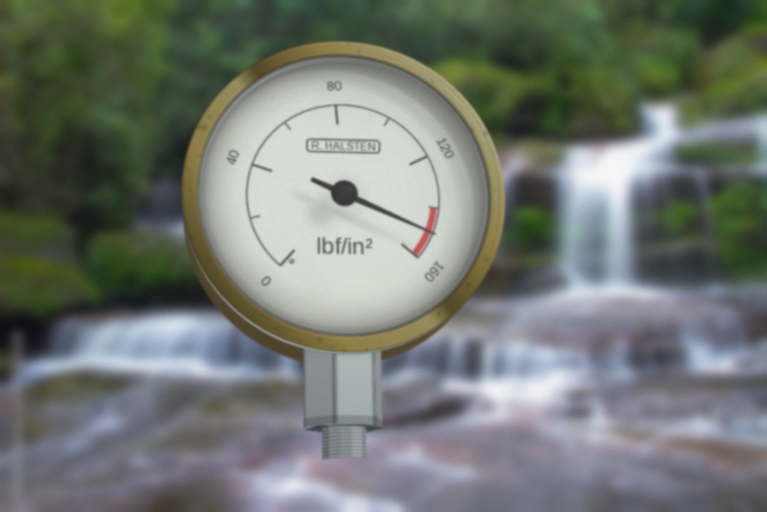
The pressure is value=150 unit=psi
